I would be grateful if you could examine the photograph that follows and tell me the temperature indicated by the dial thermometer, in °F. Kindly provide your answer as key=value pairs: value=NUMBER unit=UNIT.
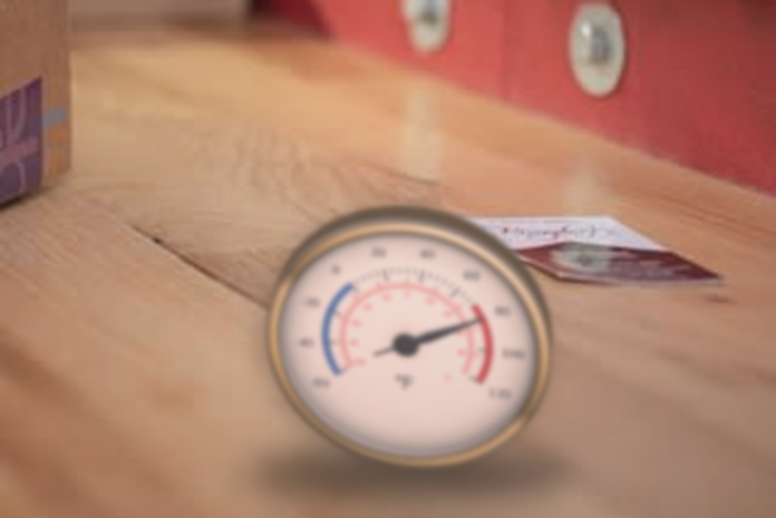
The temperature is value=80 unit=°F
